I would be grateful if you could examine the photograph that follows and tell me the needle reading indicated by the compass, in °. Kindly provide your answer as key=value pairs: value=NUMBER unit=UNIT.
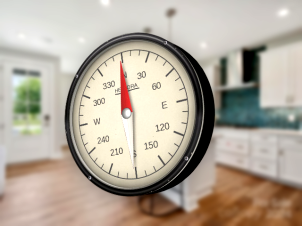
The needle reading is value=0 unit=°
